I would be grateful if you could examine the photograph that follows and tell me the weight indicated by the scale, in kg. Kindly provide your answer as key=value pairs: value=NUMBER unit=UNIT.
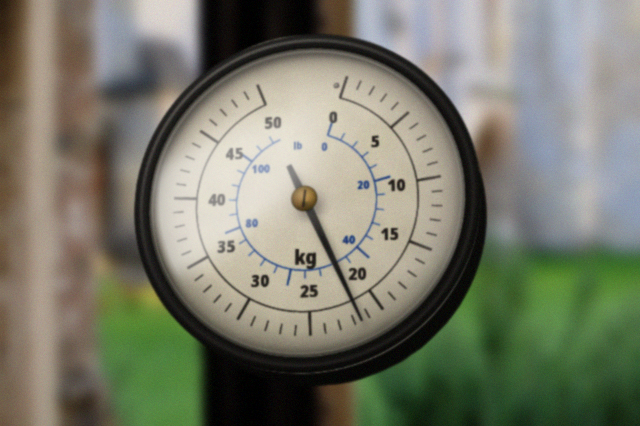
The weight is value=21.5 unit=kg
